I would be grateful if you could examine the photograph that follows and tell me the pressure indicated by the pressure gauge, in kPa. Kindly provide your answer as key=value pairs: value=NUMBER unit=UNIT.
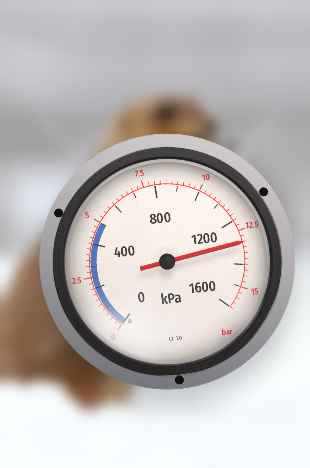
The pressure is value=1300 unit=kPa
